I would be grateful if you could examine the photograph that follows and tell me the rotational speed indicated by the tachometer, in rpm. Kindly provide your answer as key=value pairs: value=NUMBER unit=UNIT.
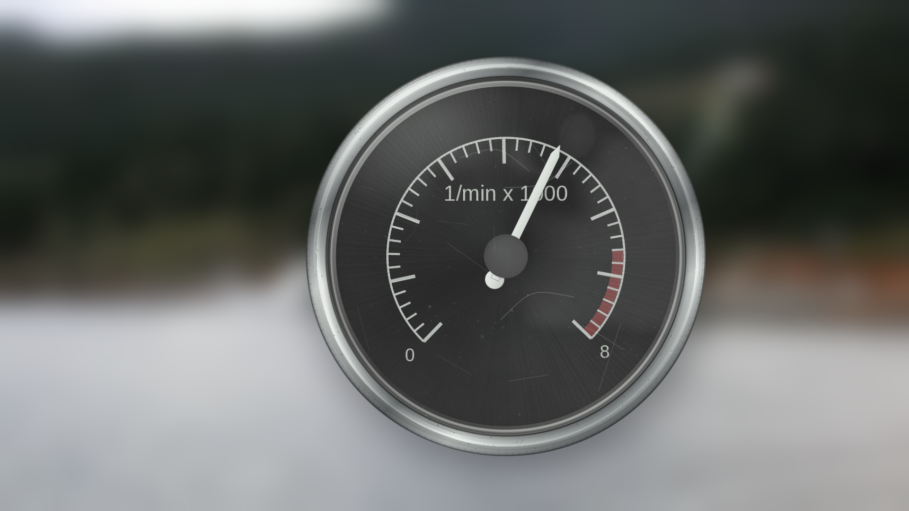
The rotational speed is value=4800 unit=rpm
